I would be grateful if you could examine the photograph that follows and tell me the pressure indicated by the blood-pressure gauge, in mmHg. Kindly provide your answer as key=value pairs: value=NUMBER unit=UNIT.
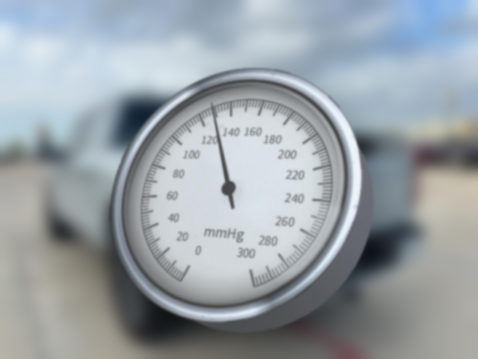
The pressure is value=130 unit=mmHg
